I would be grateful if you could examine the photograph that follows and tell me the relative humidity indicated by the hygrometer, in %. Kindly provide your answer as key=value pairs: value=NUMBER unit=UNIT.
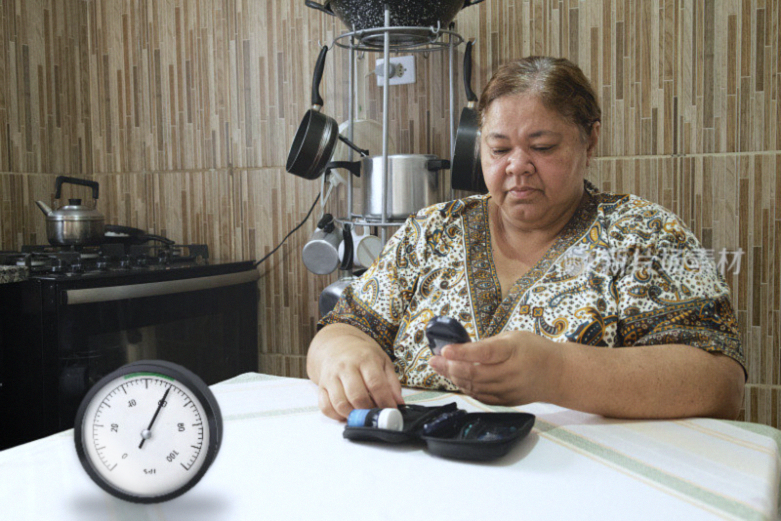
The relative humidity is value=60 unit=%
